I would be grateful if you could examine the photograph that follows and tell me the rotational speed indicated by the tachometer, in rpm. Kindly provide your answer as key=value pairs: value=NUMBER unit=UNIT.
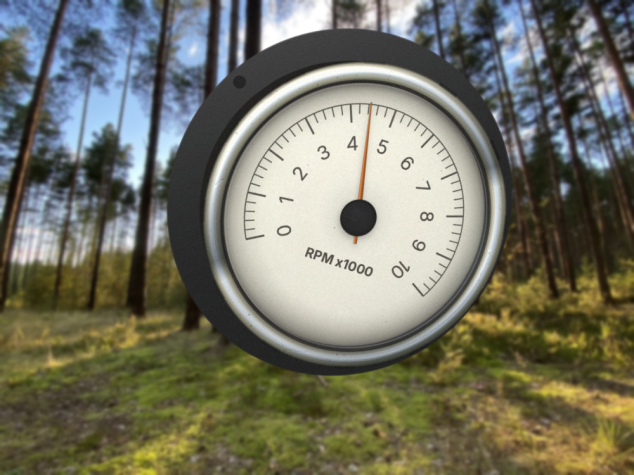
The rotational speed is value=4400 unit=rpm
